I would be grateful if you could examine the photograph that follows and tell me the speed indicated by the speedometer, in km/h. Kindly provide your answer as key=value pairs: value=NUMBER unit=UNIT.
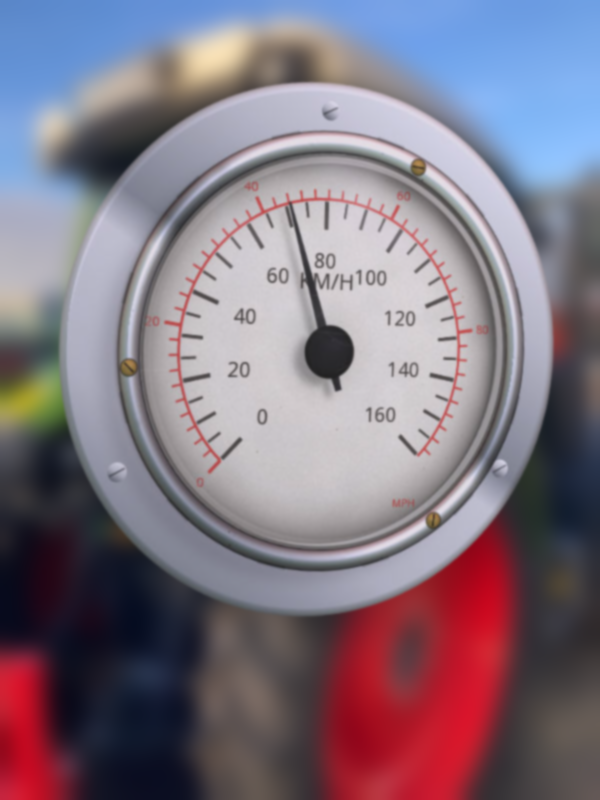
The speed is value=70 unit=km/h
